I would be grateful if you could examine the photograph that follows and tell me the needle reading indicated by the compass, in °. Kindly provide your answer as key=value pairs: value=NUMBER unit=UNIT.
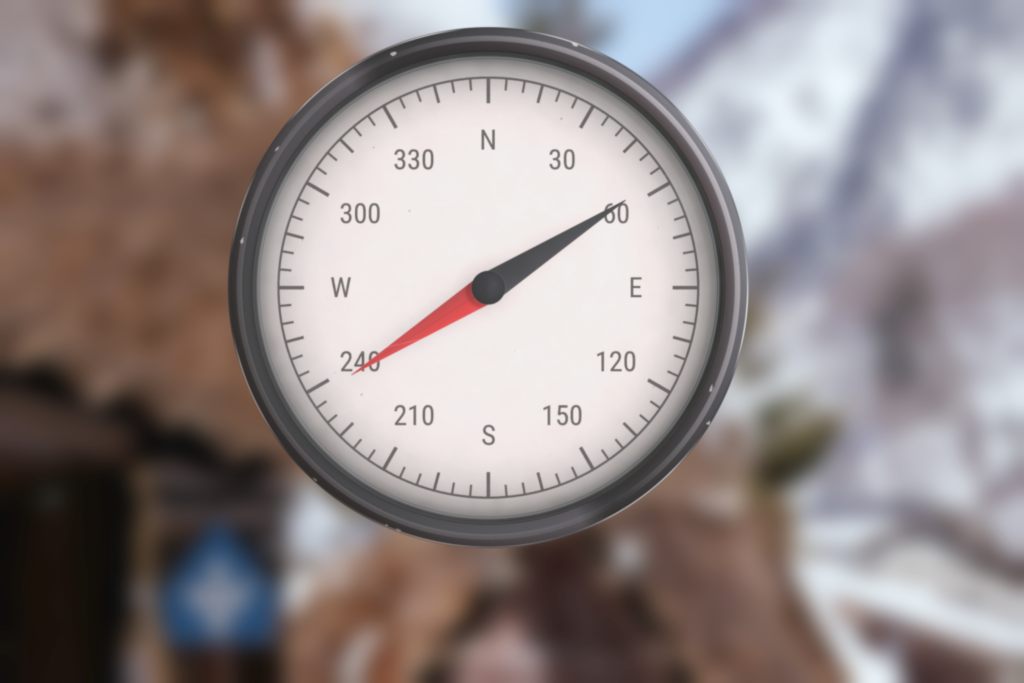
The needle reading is value=237.5 unit=°
